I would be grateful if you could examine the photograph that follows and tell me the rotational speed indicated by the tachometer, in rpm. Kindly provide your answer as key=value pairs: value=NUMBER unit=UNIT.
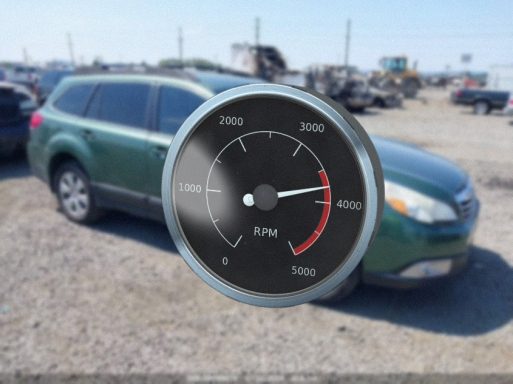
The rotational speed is value=3750 unit=rpm
